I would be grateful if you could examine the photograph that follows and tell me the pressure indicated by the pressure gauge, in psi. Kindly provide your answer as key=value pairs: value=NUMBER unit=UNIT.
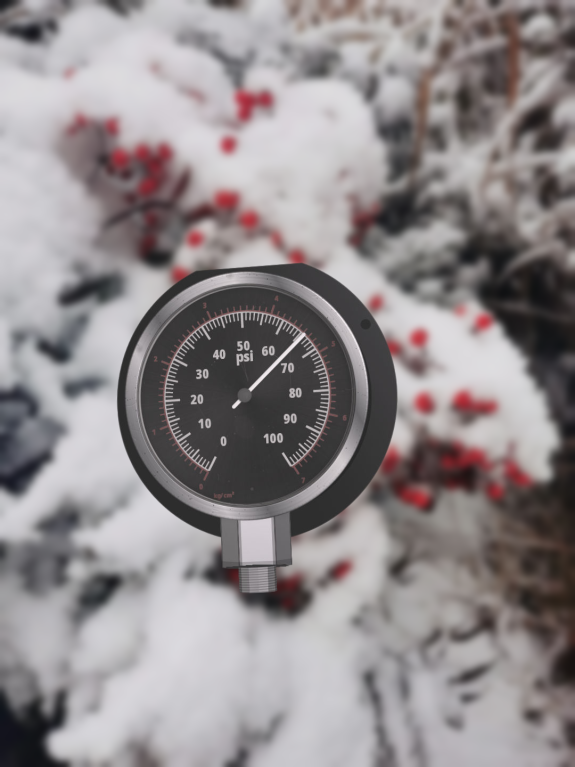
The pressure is value=66 unit=psi
